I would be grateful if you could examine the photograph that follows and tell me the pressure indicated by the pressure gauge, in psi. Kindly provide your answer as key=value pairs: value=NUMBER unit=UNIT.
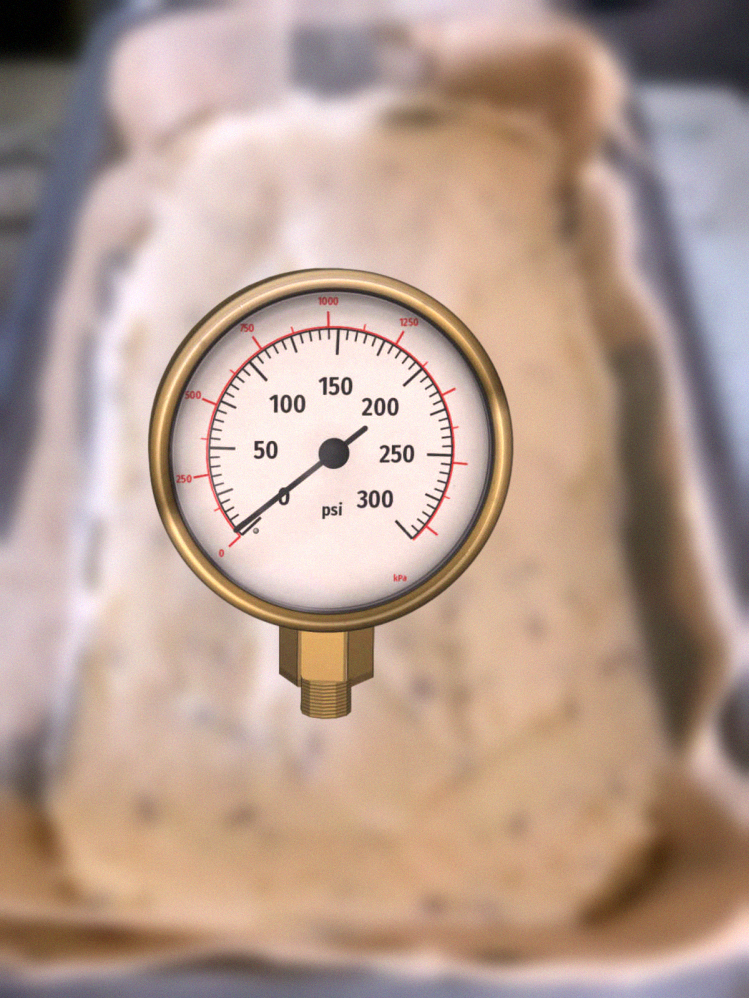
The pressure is value=5 unit=psi
